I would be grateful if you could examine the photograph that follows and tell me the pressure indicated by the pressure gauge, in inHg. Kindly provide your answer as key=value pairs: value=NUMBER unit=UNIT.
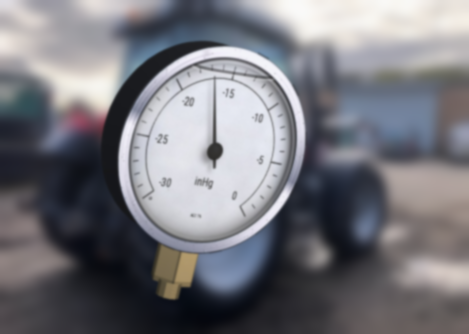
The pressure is value=-17 unit=inHg
